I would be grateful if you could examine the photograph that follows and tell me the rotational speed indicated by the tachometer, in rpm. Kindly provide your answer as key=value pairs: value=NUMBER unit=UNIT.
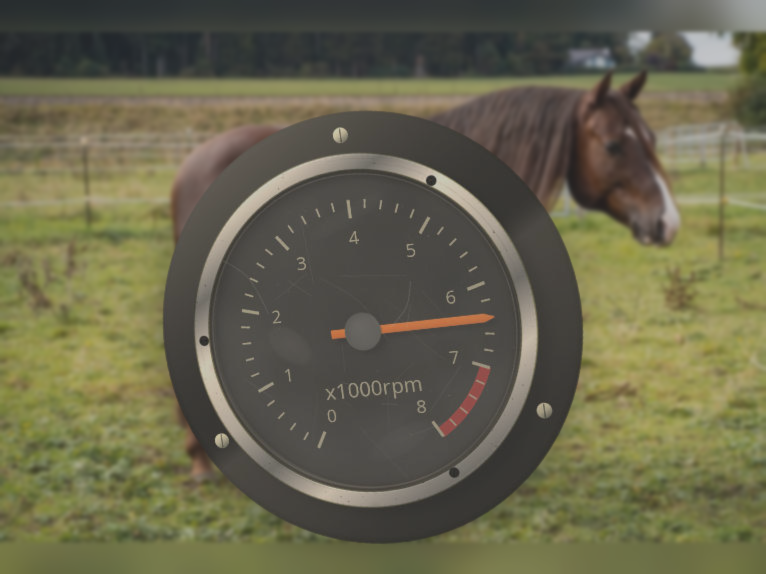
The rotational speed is value=6400 unit=rpm
